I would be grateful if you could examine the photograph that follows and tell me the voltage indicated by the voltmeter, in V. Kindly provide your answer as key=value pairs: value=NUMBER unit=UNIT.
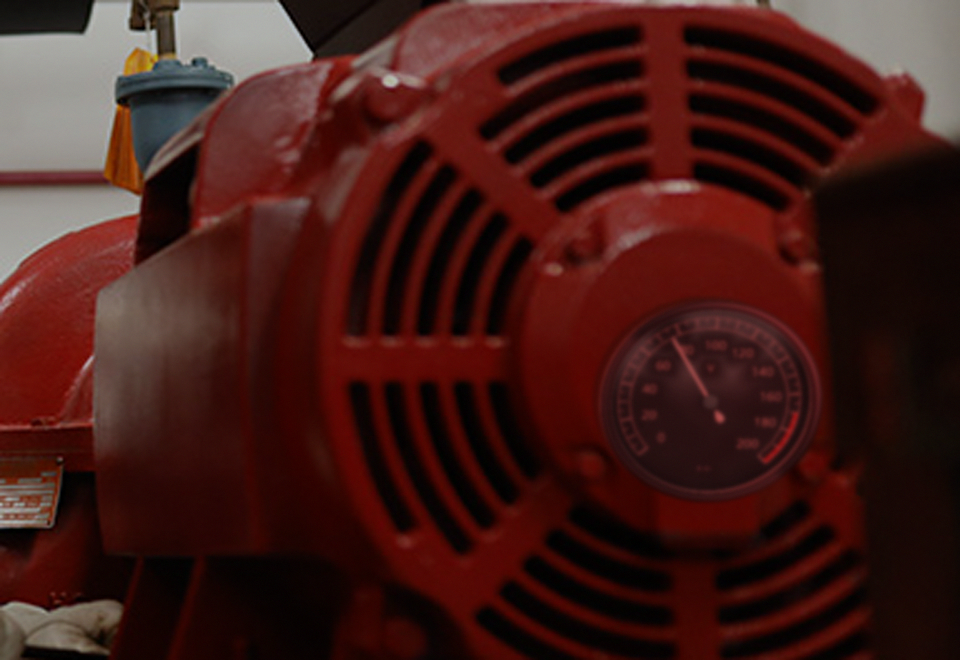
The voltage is value=75 unit=V
